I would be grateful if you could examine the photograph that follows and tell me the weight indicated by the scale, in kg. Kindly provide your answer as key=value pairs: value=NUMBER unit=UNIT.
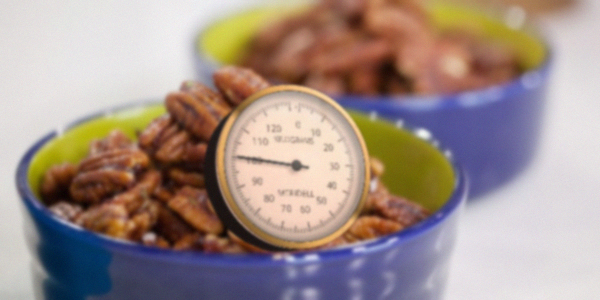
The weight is value=100 unit=kg
